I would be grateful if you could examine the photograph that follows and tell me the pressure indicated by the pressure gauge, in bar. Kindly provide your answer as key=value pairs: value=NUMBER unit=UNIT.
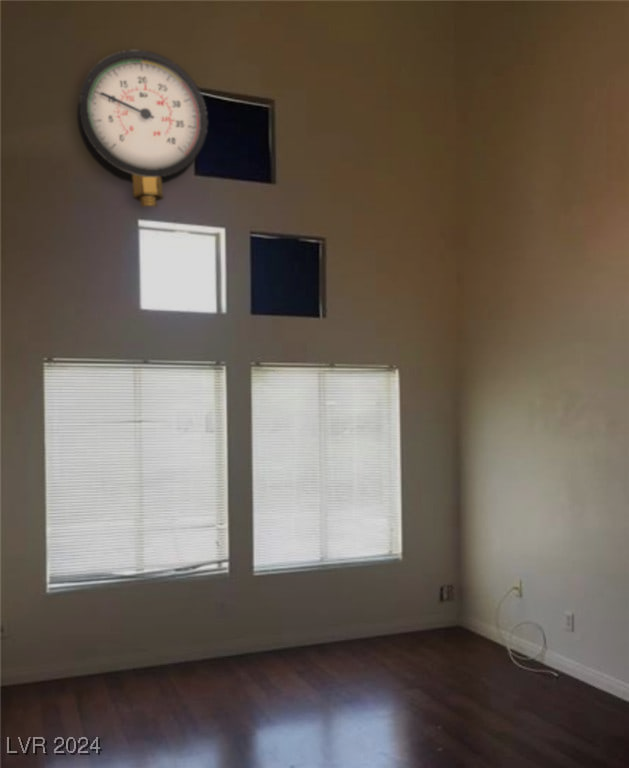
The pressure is value=10 unit=bar
